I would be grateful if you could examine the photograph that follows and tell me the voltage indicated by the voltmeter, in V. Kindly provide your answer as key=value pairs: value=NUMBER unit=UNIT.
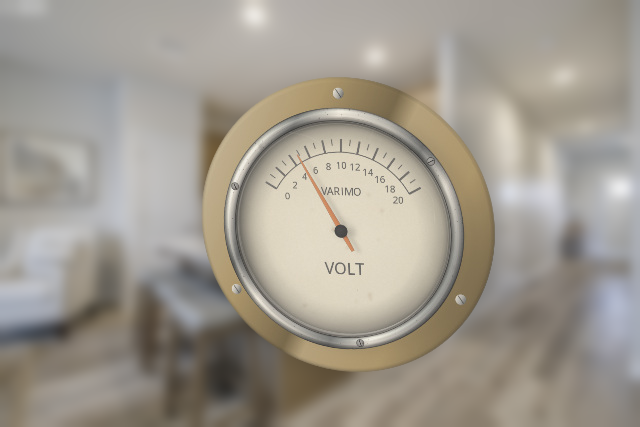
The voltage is value=5 unit=V
